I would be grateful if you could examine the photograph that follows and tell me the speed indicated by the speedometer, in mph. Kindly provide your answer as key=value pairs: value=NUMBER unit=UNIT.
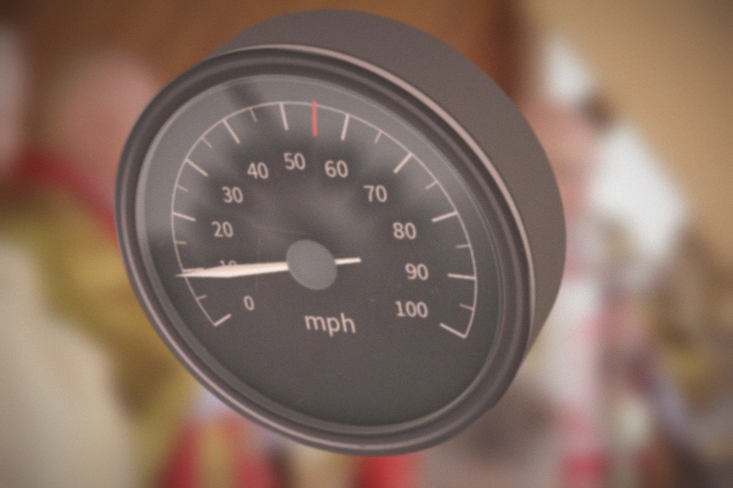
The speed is value=10 unit=mph
